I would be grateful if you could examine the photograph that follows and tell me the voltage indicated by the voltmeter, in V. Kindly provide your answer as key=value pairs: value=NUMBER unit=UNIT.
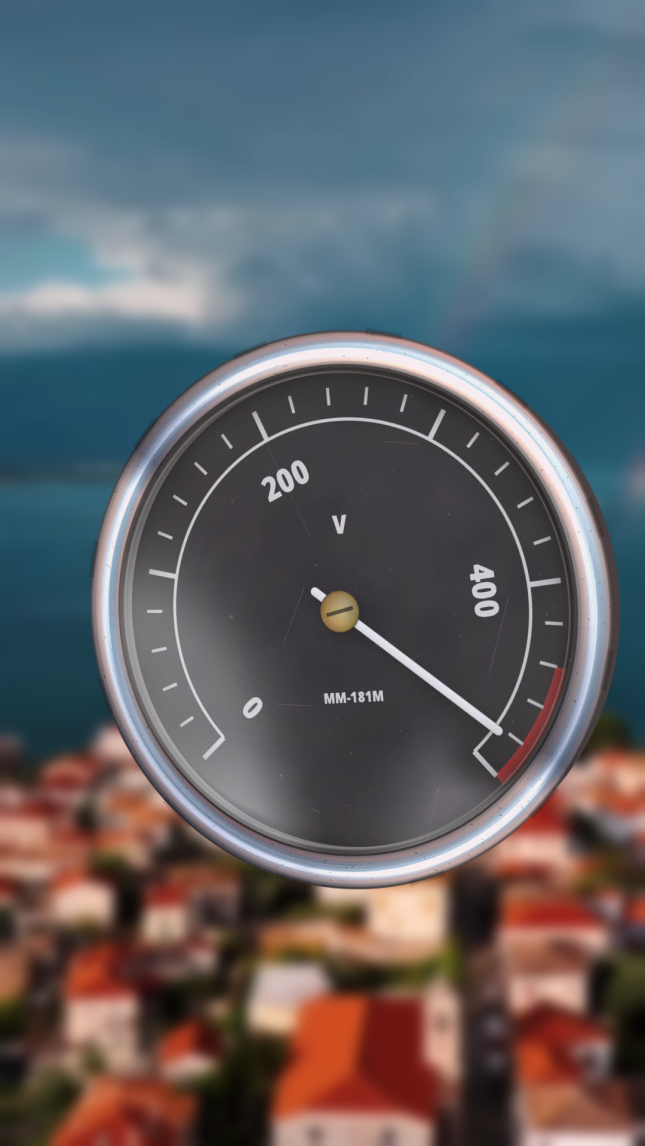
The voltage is value=480 unit=V
